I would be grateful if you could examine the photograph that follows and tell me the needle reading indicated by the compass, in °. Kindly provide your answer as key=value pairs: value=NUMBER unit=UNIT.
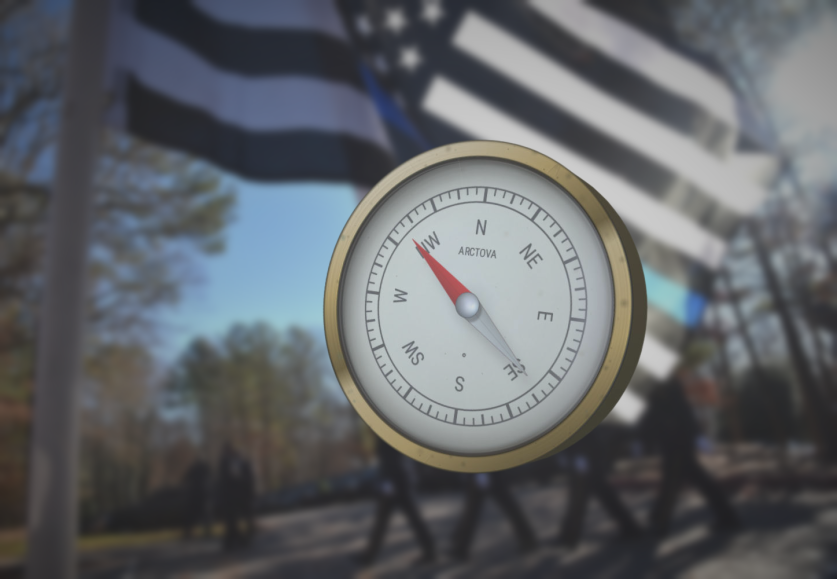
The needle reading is value=310 unit=°
